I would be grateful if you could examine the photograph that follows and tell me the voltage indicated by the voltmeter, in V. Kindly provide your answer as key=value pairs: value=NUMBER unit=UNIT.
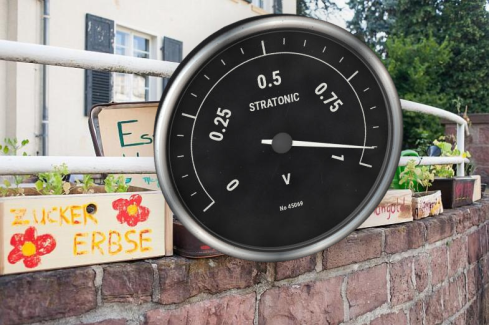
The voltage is value=0.95 unit=V
